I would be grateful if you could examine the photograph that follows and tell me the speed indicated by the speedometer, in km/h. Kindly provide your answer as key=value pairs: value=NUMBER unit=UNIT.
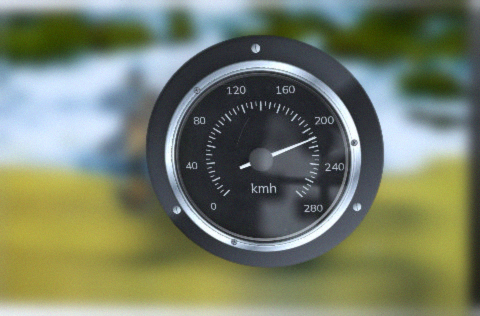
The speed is value=210 unit=km/h
